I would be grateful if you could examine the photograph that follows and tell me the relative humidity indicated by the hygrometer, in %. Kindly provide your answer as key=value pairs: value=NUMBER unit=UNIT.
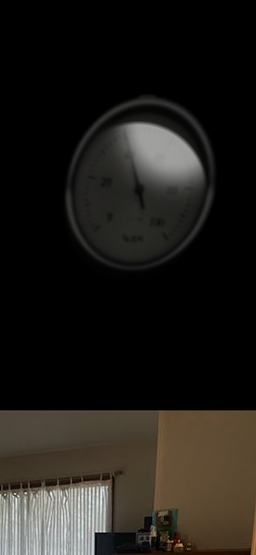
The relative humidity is value=40 unit=%
